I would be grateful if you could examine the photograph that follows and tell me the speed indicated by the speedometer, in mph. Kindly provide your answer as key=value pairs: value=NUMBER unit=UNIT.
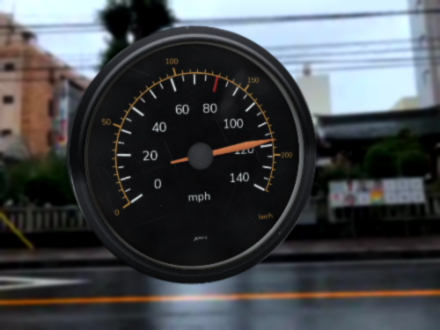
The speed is value=117.5 unit=mph
